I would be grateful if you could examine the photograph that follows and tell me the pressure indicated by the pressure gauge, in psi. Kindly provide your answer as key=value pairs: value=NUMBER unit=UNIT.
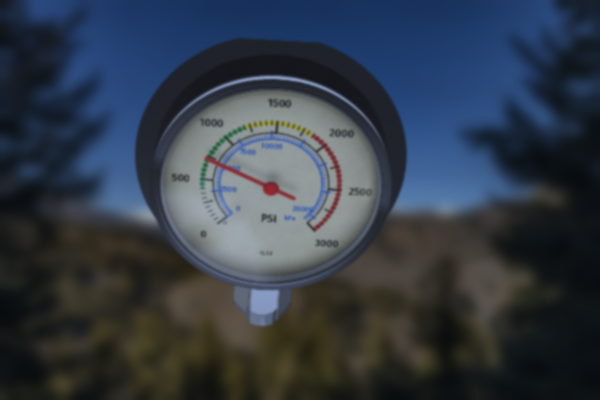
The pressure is value=750 unit=psi
